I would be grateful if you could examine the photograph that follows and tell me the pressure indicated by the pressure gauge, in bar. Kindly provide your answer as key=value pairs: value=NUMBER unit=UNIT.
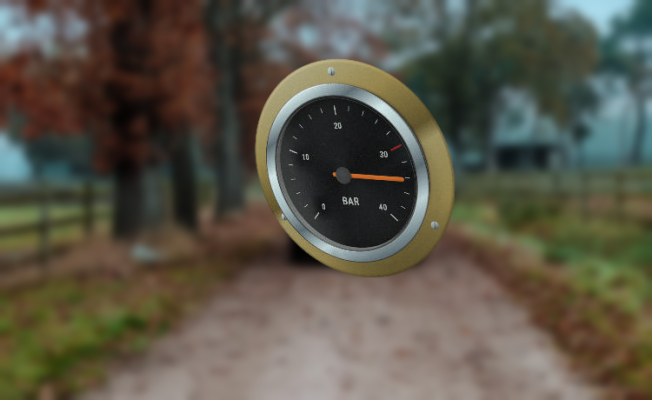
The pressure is value=34 unit=bar
